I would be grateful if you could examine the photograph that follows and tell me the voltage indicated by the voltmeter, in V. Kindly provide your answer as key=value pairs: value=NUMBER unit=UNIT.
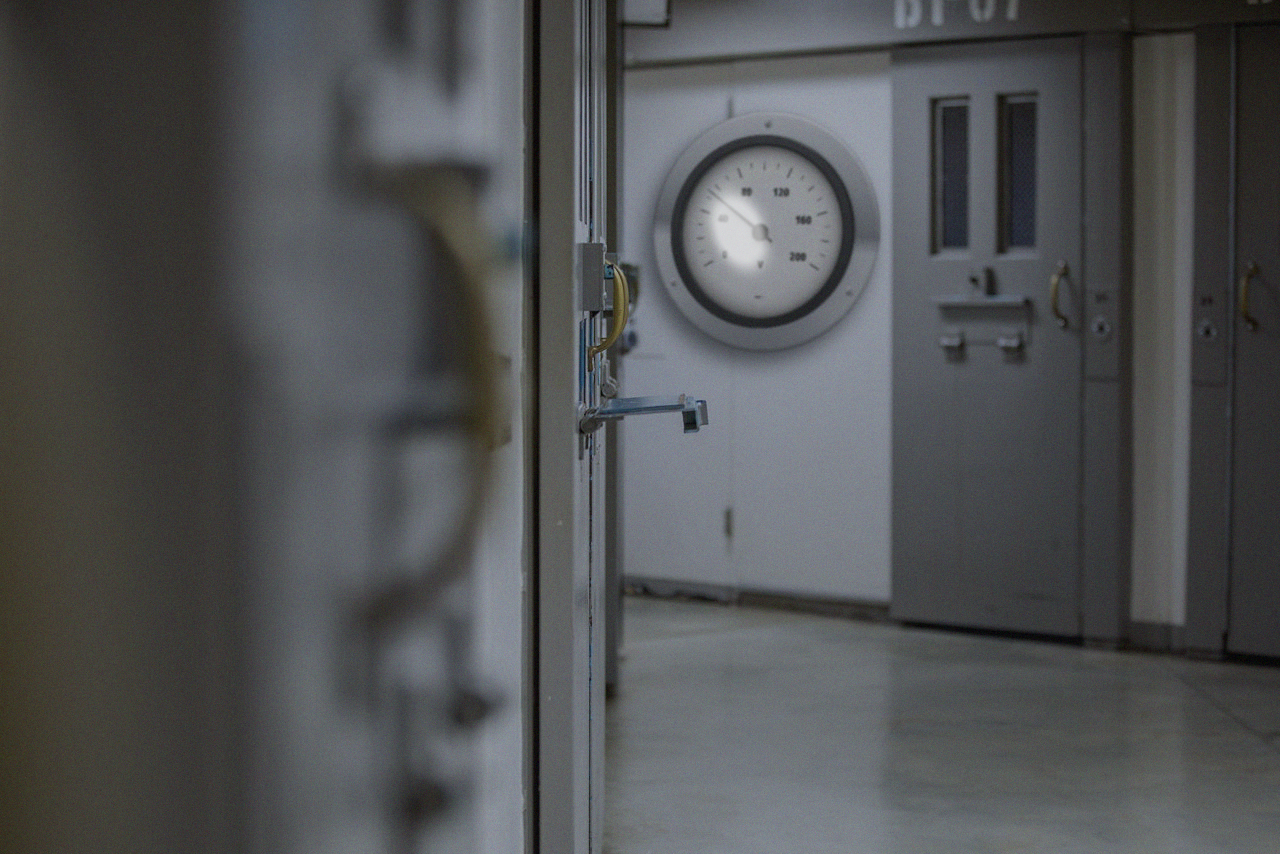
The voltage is value=55 unit=V
